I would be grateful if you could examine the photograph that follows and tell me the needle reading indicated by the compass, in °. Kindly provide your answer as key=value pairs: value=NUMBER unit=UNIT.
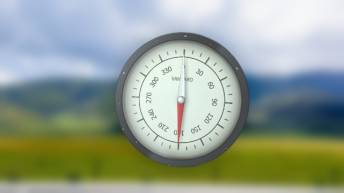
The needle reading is value=180 unit=°
